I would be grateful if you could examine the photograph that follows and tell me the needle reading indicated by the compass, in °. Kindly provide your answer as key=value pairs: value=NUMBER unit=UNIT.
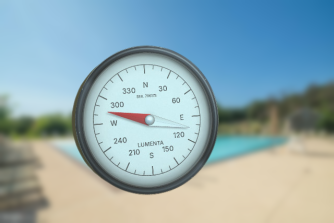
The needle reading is value=285 unit=°
